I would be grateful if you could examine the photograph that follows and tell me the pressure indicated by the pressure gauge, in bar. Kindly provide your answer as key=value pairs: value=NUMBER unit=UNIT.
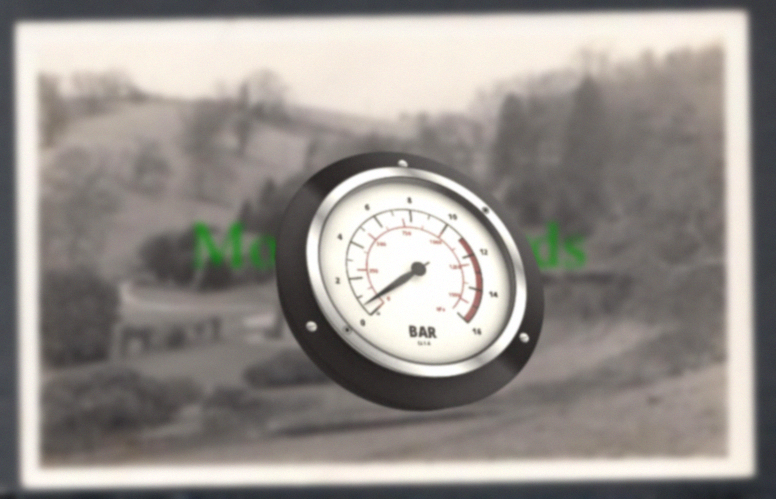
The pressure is value=0.5 unit=bar
